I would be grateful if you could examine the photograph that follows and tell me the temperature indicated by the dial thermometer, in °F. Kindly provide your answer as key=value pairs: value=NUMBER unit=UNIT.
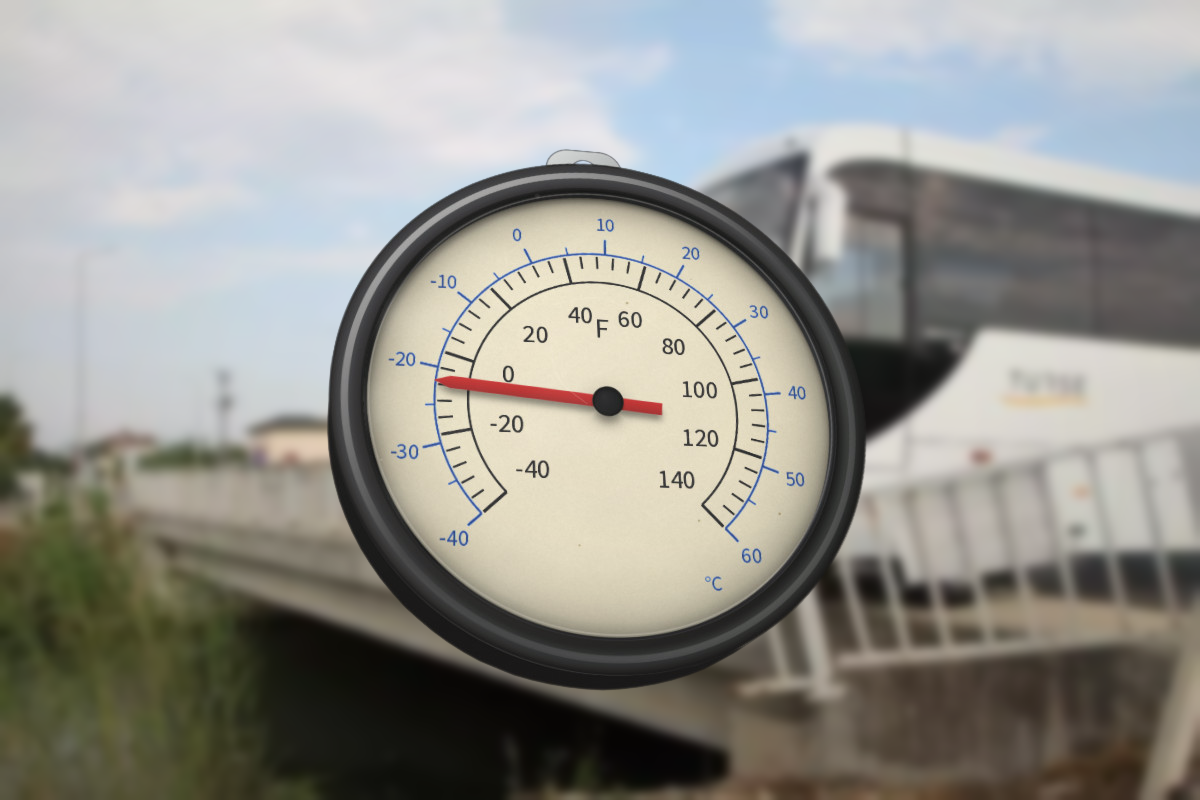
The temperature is value=-8 unit=°F
